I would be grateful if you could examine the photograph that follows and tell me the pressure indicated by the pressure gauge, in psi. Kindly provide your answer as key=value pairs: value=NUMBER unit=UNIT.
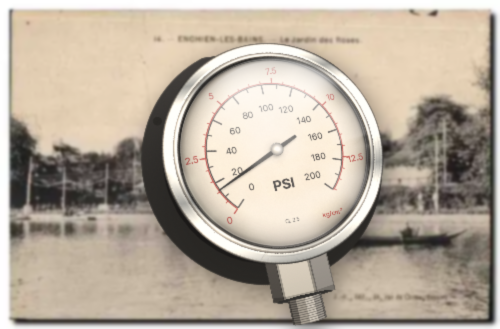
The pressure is value=15 unit=psi
